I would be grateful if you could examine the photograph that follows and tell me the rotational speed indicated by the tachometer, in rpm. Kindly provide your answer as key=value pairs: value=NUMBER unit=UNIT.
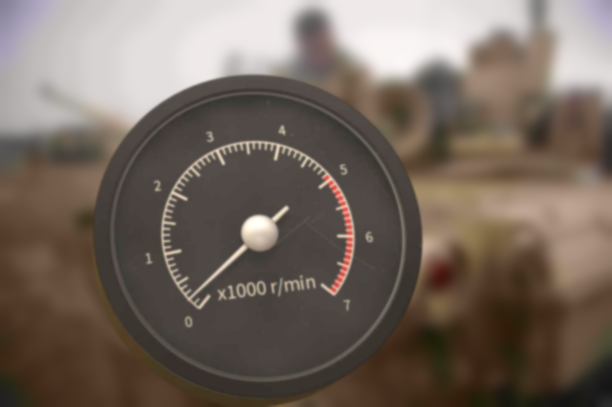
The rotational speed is value=200 unit=rpm
